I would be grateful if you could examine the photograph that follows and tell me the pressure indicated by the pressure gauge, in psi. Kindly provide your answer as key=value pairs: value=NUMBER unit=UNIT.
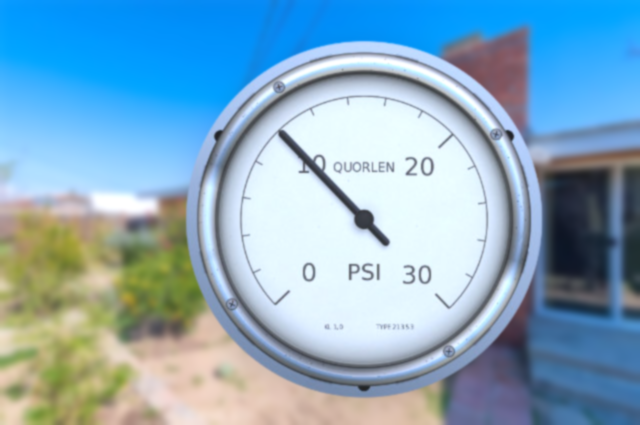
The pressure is value=10 unit=psi
